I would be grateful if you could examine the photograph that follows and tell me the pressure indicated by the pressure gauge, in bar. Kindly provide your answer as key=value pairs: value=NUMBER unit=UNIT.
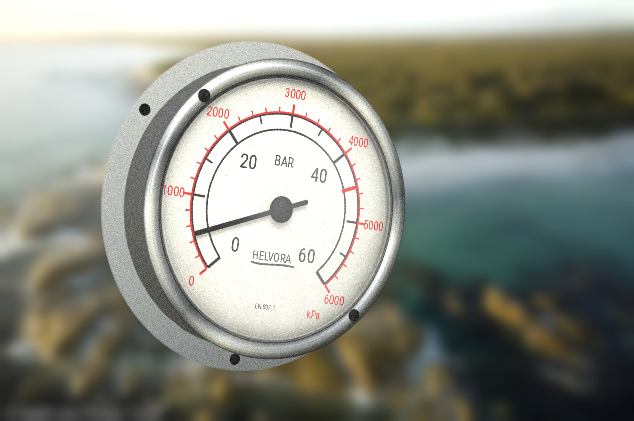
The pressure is value=5 unit=bar
